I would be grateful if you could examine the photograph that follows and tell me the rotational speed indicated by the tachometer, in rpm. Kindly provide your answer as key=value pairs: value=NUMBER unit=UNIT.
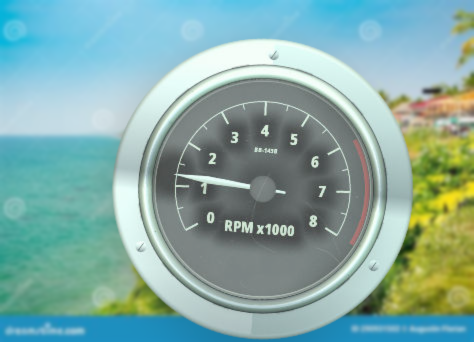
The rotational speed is value=1250 unit=rpm
